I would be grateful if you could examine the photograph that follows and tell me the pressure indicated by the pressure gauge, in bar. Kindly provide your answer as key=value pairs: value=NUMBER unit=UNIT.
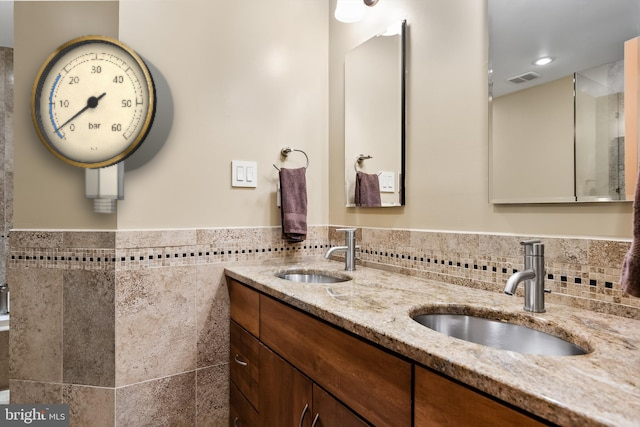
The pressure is value=2 unit=bar
